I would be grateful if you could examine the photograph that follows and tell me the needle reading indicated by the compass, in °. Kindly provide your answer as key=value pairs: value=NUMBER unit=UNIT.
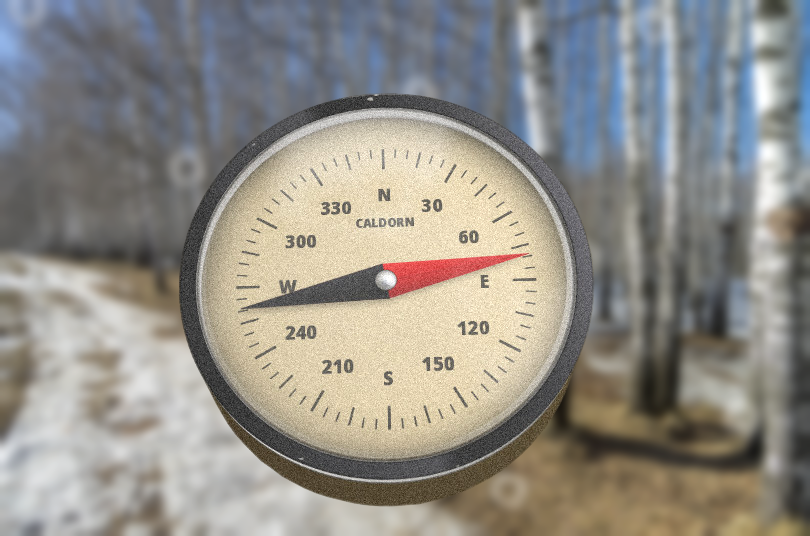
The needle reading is value=80 unit=°
